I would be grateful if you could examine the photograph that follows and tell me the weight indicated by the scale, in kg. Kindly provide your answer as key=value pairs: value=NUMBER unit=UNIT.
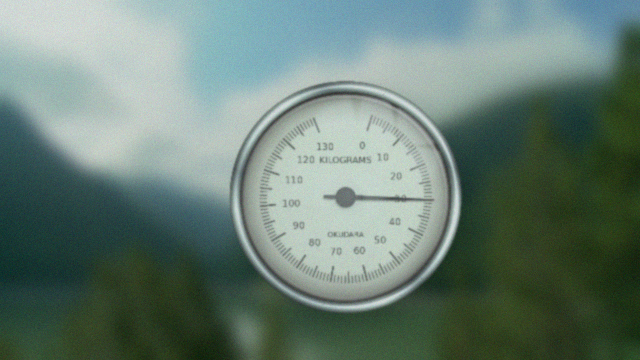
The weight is value=30 unit=kg
